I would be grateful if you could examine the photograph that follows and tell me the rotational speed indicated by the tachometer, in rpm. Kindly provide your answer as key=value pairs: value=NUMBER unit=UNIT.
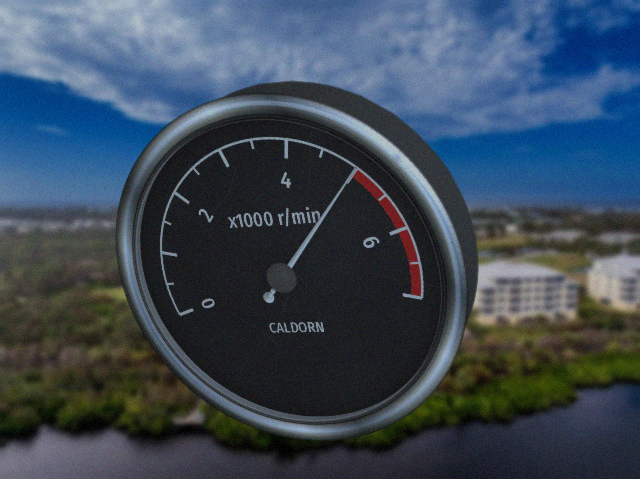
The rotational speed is value=5000 unit=rpm
